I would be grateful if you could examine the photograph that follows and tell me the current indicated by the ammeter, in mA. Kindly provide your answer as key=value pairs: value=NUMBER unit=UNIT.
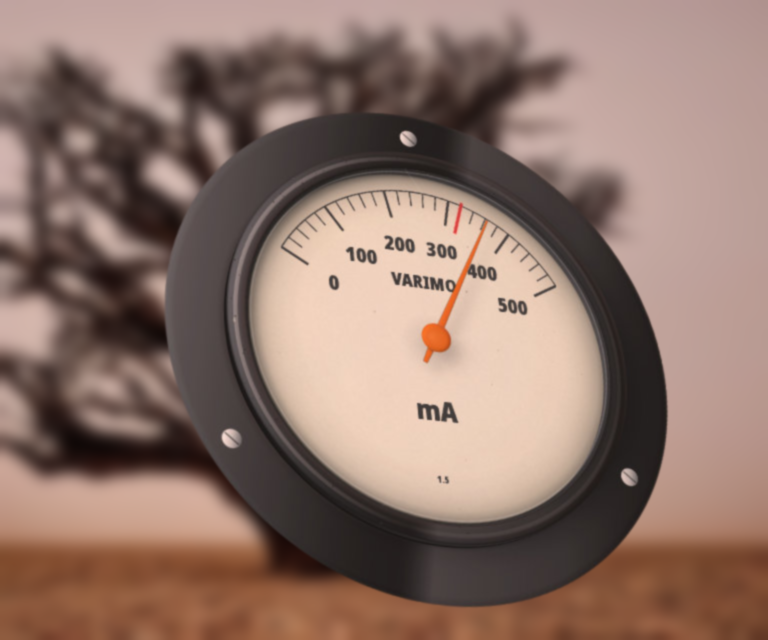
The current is value=360 unit=mA
